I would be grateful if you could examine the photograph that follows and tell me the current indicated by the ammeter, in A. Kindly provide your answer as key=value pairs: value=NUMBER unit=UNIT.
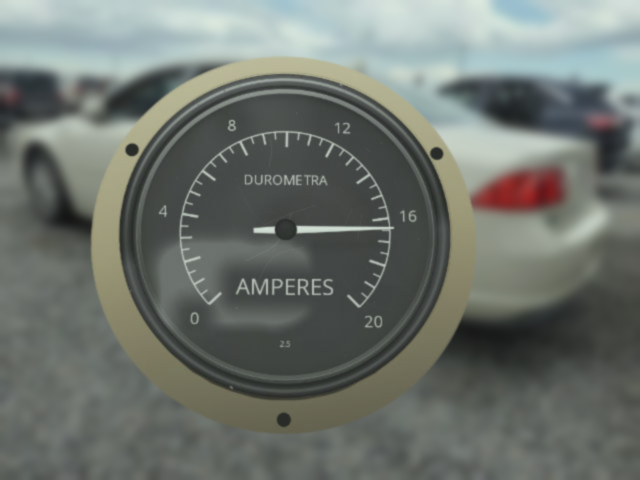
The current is value=16.5 unit=A
